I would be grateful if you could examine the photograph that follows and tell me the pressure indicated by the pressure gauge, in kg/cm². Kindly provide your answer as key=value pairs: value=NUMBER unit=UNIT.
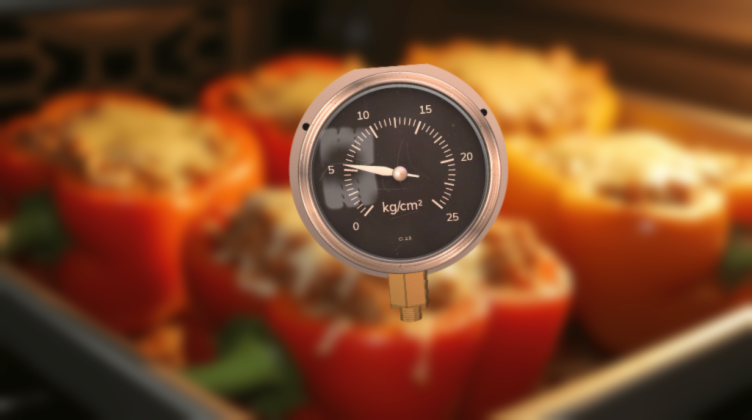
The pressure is value=5.5 unit=kg/cm²
